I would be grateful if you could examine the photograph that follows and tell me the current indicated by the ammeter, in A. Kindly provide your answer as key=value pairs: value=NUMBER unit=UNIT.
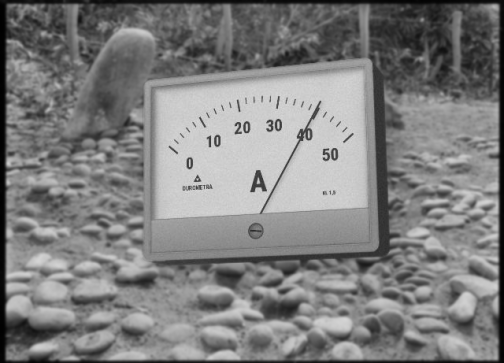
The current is value=40 unit=A
